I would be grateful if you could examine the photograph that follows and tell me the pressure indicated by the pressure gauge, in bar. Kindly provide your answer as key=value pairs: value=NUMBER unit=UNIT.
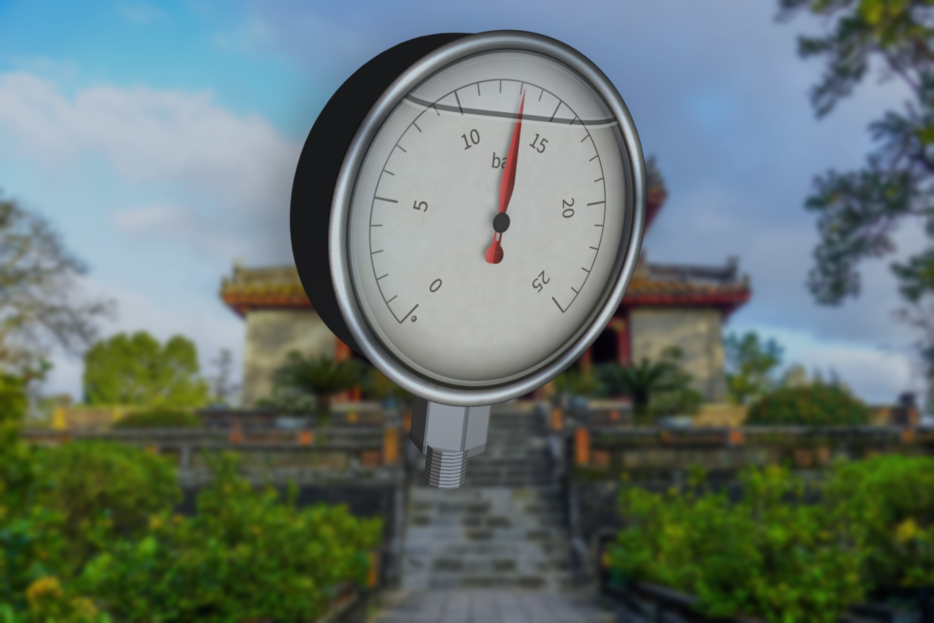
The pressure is value=13 unit=bar
